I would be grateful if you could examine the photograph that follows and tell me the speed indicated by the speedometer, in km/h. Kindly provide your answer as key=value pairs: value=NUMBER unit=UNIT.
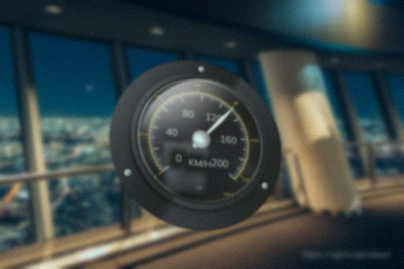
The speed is value=130 unit=km/h
